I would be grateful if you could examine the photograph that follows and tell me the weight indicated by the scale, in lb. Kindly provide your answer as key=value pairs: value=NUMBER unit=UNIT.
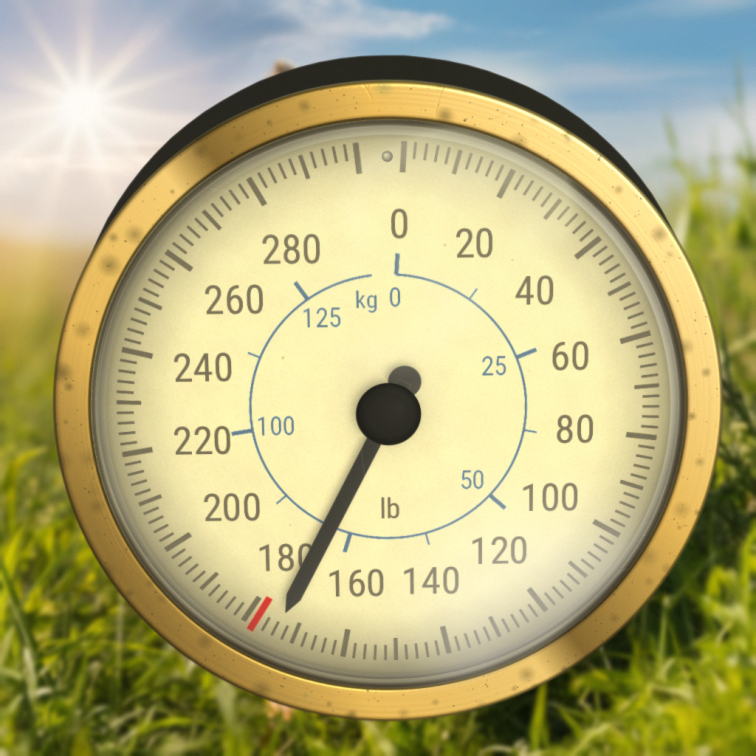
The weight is value=174 unit=lb
